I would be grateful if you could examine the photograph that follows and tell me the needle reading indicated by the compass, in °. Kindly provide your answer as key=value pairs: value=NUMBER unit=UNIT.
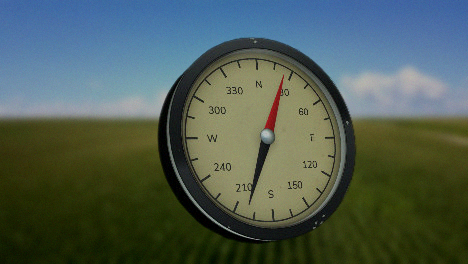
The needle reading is value=22.5 unit=°
